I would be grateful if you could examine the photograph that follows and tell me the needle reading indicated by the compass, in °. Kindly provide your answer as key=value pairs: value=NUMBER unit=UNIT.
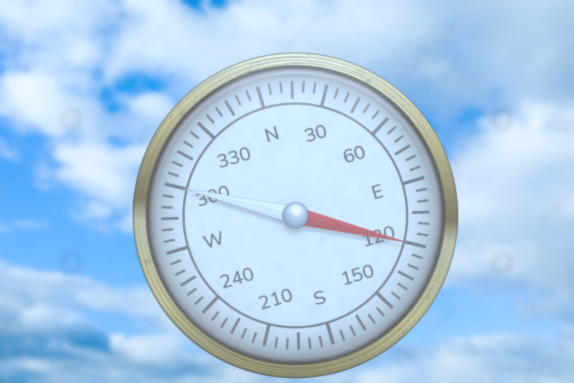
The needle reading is value=120 unit=°
